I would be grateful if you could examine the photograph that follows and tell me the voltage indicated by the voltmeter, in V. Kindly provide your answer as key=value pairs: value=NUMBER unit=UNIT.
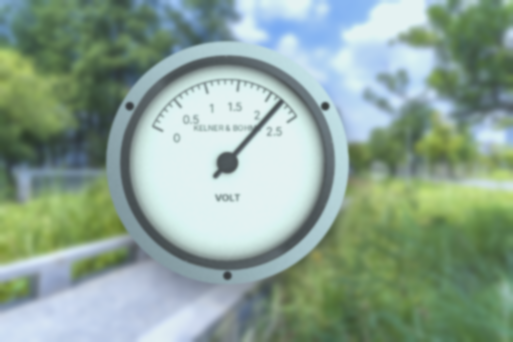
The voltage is value=2.2 unit=V
